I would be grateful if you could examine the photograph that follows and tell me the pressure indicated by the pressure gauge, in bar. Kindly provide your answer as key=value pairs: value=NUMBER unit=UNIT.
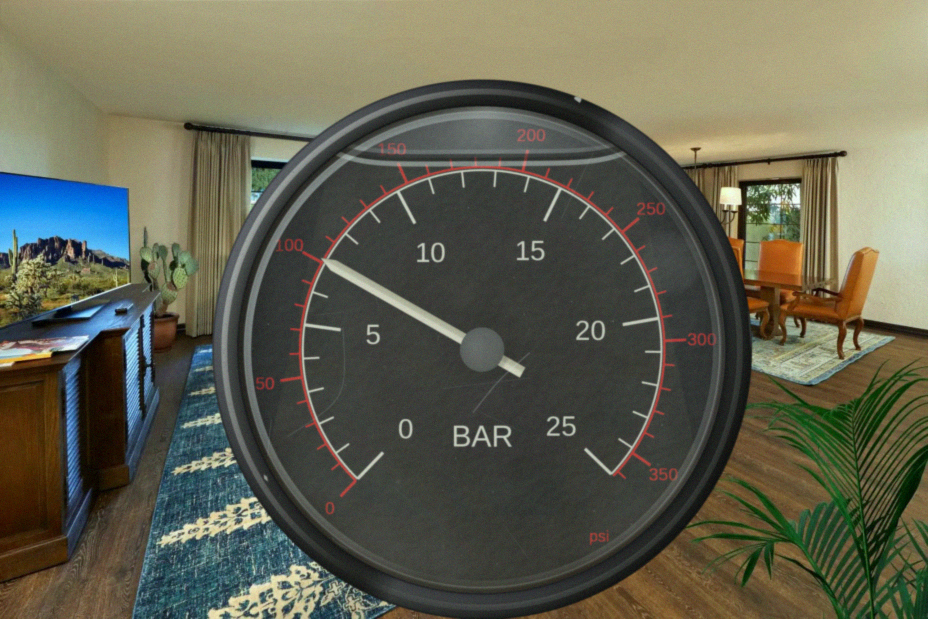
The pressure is value=7 unit=bar
